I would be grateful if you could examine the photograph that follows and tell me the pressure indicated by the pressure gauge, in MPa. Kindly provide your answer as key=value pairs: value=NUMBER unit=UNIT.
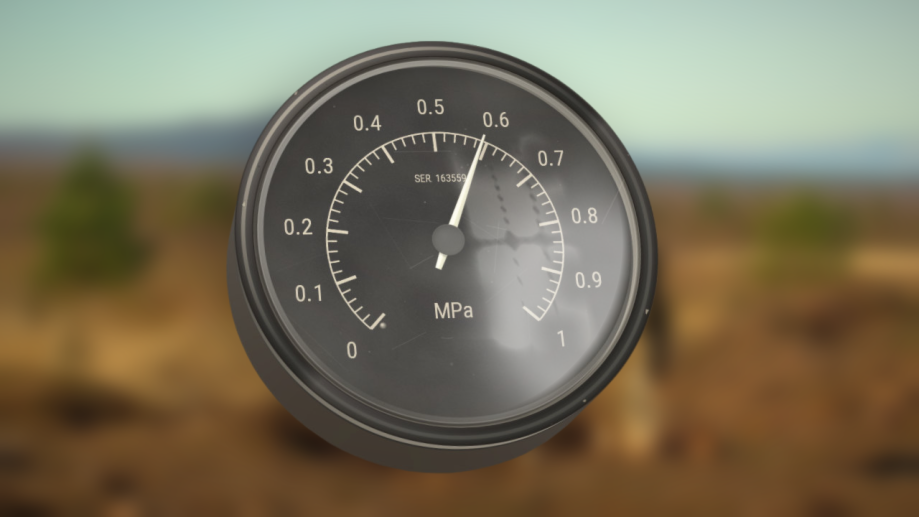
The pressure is value=0.59 unit=MPa
